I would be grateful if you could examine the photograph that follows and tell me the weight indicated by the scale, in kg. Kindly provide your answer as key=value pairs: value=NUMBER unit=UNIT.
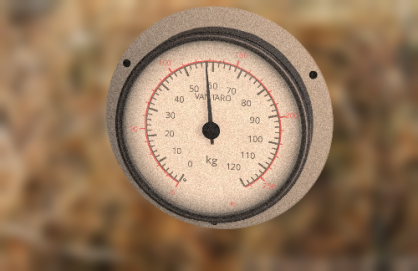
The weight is value=58 unit=kg
